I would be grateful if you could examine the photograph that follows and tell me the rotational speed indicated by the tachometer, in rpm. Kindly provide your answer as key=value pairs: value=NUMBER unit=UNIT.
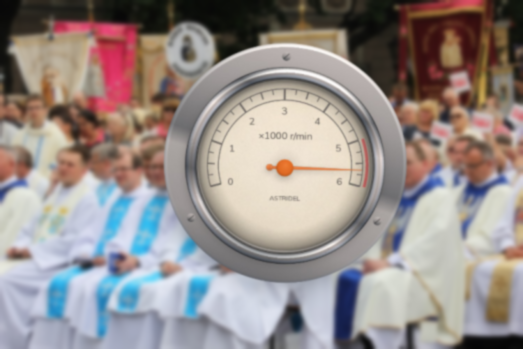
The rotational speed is value=5625 unit=rpm
